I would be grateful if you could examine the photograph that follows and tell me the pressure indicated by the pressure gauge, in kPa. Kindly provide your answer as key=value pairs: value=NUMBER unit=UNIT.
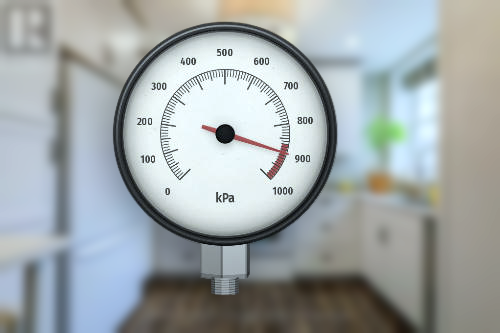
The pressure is value=900 unit=kPa
